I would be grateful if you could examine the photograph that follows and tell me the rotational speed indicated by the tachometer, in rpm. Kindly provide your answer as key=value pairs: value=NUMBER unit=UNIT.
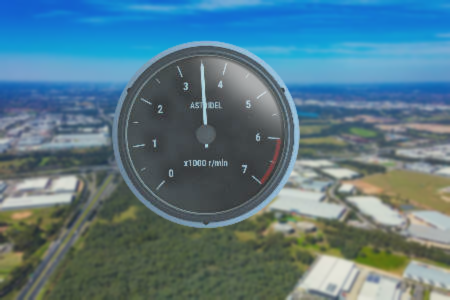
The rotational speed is value=3500 unit=rpm
